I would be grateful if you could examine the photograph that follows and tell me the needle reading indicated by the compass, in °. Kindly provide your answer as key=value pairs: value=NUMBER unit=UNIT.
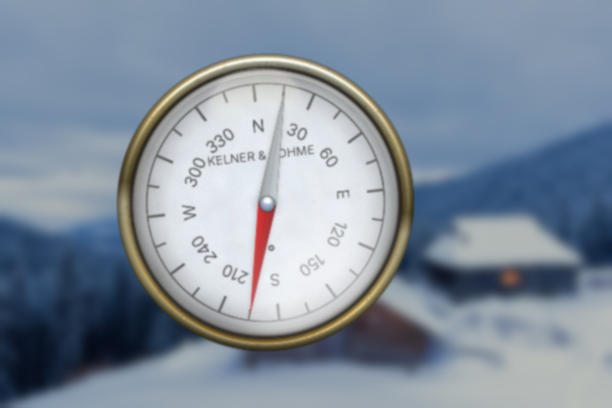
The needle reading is value=195 unit=°
